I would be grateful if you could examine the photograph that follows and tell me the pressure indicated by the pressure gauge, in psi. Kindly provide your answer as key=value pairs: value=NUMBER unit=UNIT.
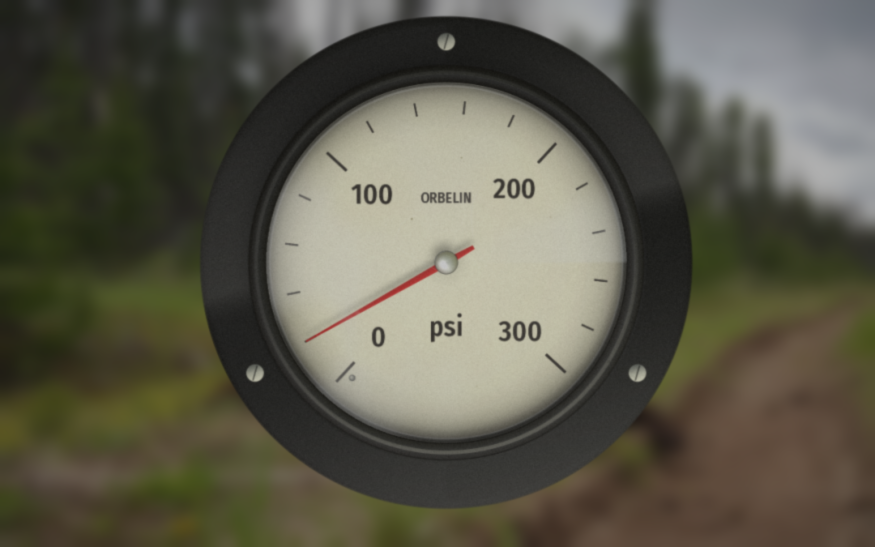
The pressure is value=20 unit=psi
